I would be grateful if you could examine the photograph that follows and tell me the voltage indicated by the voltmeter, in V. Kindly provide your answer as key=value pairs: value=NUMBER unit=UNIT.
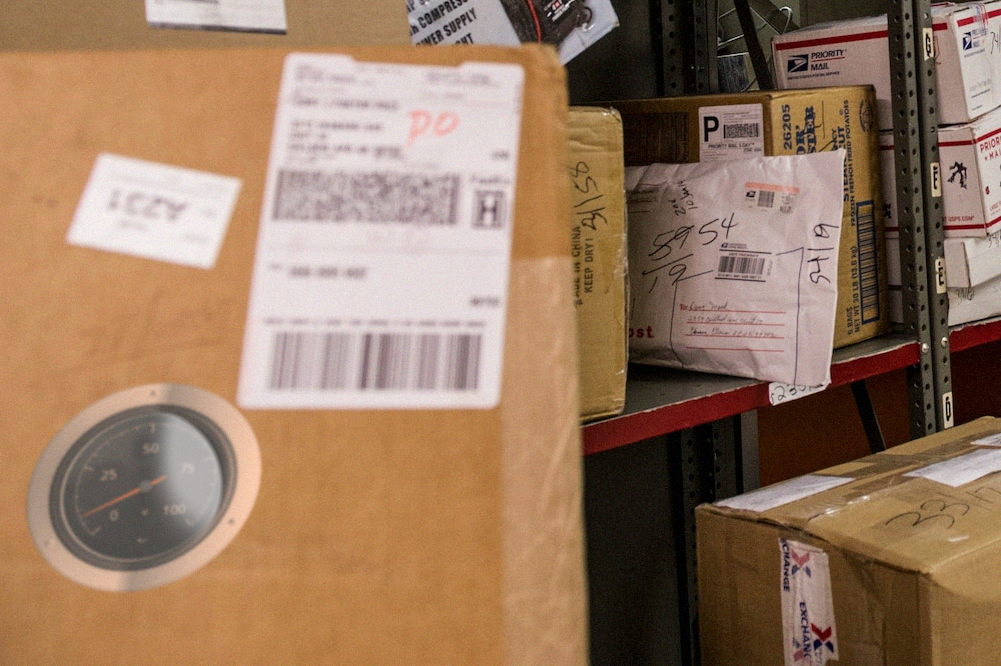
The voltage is value=7.5 unit=V
